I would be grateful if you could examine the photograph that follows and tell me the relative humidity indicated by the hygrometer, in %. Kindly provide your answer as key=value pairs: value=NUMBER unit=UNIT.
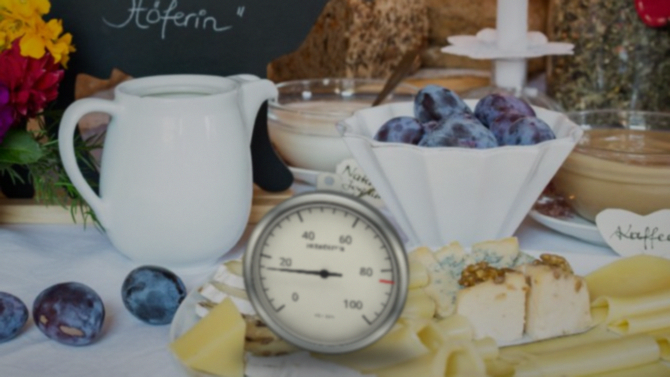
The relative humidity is value=16 unit=%
